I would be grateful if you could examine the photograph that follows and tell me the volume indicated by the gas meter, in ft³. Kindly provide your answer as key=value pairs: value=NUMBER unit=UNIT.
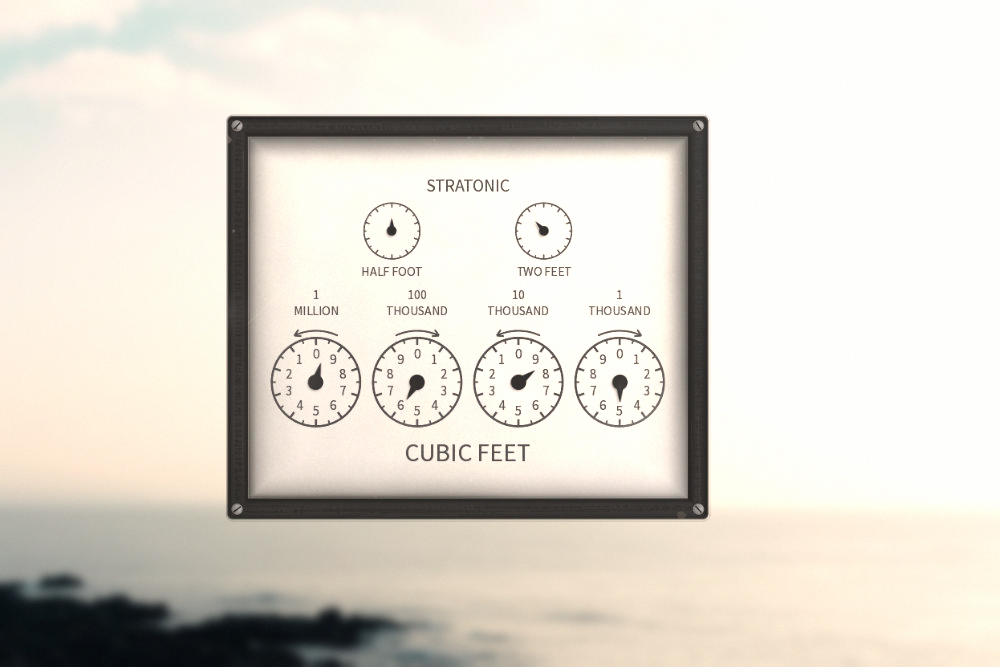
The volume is value=958500 unit=ft³
